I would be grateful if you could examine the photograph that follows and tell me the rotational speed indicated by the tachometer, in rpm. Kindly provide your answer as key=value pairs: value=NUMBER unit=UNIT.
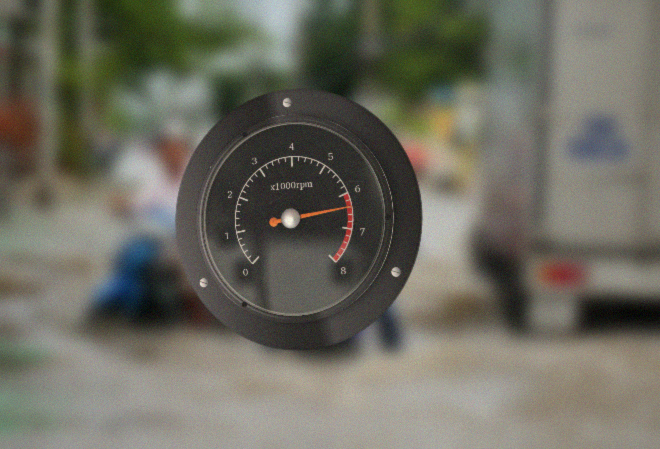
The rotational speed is value=6400 unit=rpm
